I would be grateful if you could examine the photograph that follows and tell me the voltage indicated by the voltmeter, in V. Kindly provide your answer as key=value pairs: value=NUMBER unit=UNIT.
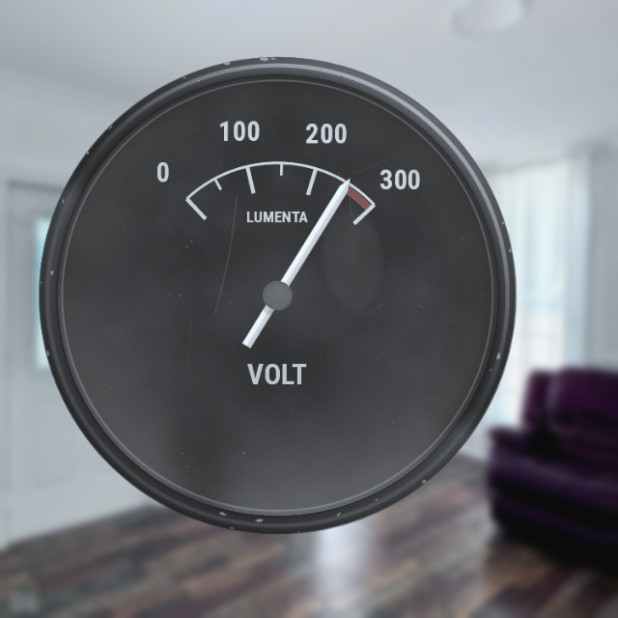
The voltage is value=250 unit=V
